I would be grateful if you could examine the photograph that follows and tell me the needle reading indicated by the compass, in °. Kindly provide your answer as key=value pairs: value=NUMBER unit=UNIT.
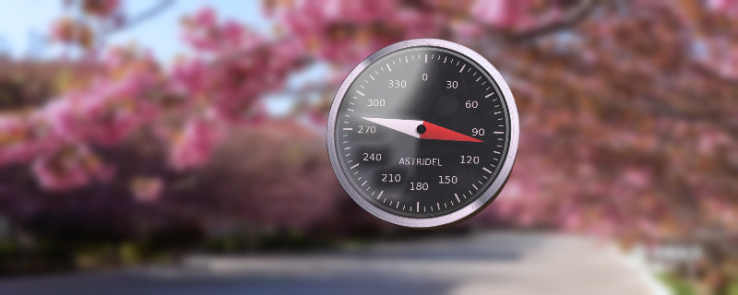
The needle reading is value=100 unit=°
